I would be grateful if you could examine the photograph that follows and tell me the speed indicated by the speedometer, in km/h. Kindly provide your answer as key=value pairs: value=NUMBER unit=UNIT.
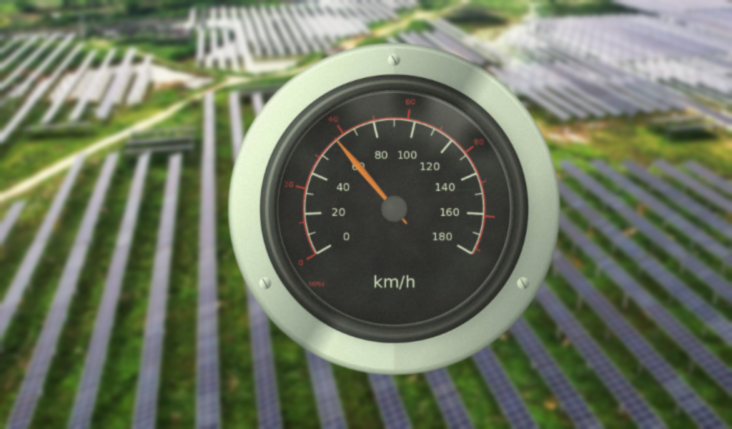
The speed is value=60 unit=km/h
